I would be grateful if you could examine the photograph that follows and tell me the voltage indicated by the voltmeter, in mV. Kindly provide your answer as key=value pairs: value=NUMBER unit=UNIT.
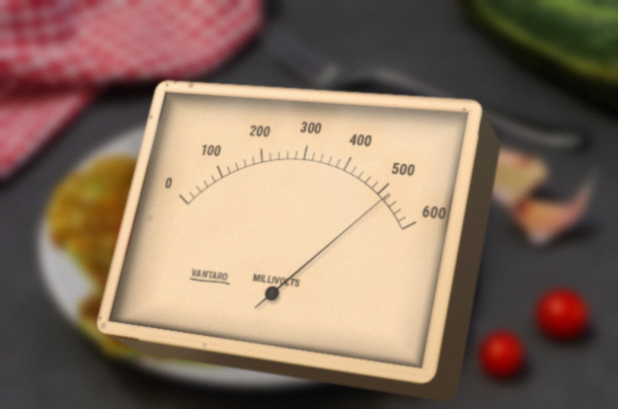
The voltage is value=520 unit=mV
